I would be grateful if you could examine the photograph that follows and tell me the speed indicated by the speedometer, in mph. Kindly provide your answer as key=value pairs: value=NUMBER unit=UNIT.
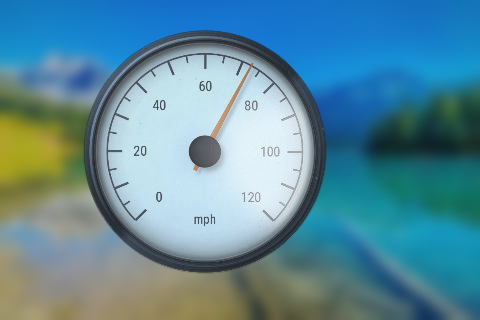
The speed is value=72.5 unit=mph
